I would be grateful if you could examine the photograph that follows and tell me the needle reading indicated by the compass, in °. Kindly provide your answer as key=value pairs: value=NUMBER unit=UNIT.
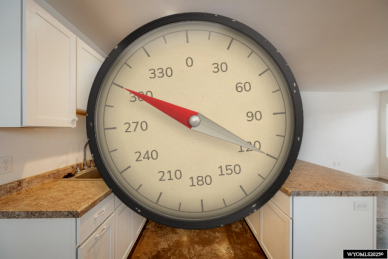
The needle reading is value=300 unit=°
